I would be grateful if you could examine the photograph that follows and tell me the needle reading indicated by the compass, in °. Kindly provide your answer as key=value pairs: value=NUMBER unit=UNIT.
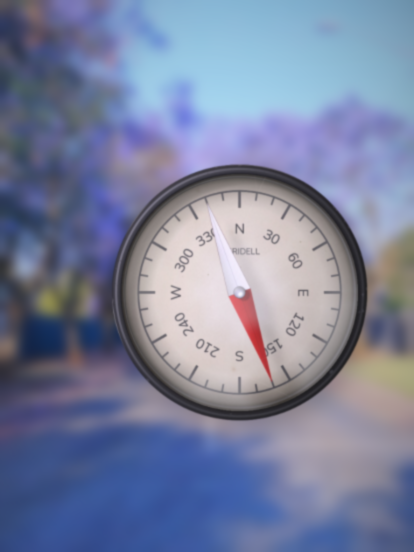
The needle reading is value=160 unit=°
